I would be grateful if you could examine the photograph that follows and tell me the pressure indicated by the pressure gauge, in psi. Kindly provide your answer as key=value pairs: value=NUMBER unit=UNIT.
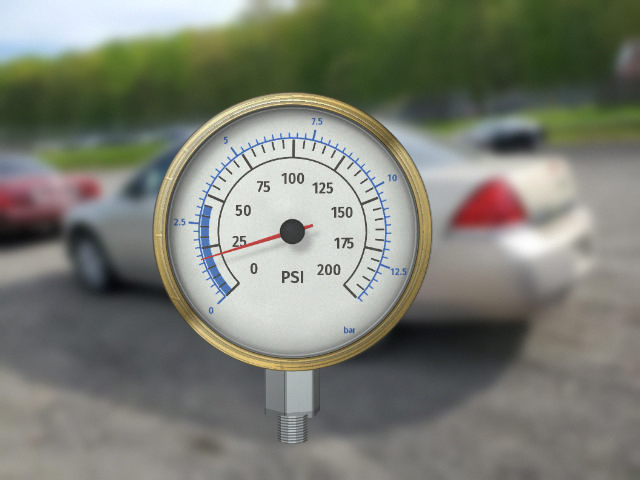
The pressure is value=20 unit=psi
